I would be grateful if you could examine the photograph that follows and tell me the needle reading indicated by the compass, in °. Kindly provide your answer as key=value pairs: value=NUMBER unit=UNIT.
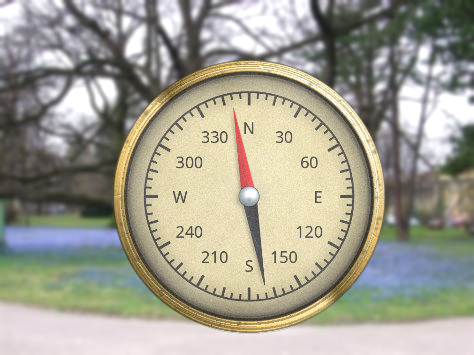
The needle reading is value=350 unit=°
